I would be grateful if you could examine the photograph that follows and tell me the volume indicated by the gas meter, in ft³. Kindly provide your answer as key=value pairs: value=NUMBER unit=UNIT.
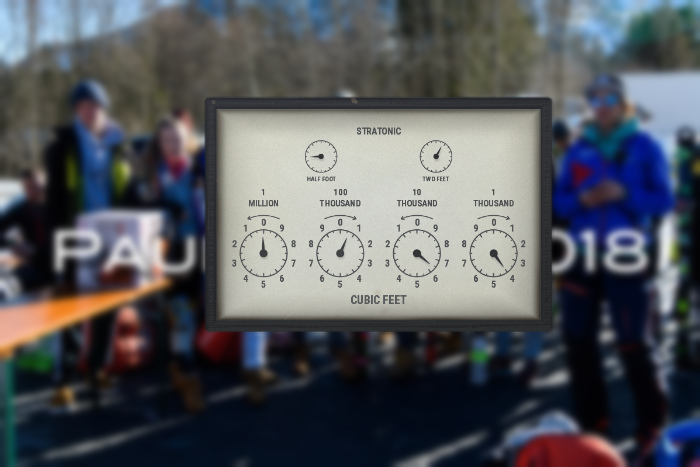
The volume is value=6400 unit=ft³
